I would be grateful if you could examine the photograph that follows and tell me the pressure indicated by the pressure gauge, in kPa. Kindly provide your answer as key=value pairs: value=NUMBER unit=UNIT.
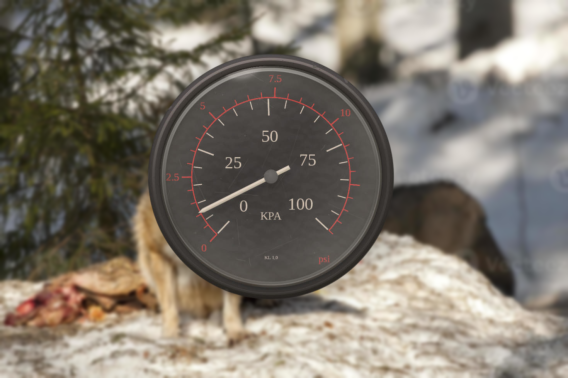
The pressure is value=7.5 unit=kPa
